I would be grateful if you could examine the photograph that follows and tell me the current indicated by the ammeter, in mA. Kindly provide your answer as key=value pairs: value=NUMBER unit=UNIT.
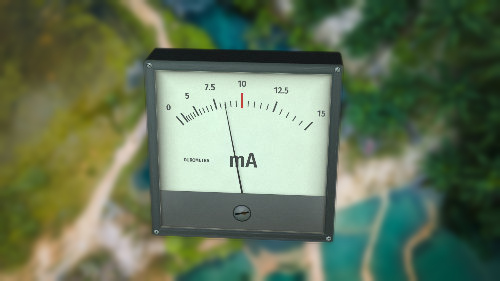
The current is value=8.5 unit=mA
